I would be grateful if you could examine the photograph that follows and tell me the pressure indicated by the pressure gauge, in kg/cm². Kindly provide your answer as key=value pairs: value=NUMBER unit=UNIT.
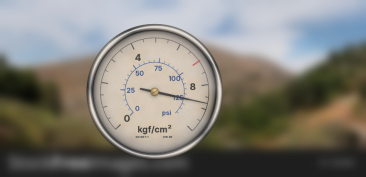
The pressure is value=8.75 unit=kg/cm²
